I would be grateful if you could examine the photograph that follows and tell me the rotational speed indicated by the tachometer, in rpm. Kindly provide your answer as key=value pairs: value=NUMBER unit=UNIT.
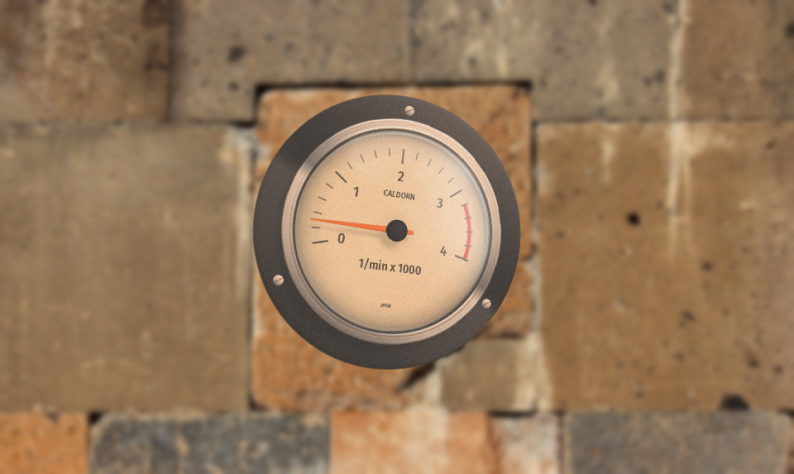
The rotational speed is value=300 unit=rpm
